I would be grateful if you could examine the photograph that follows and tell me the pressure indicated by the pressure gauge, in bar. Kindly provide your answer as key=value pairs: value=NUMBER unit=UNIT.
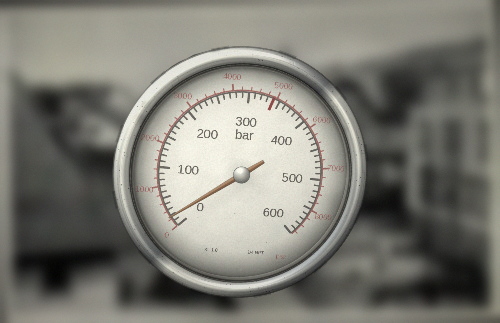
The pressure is value=20 unit=bar
